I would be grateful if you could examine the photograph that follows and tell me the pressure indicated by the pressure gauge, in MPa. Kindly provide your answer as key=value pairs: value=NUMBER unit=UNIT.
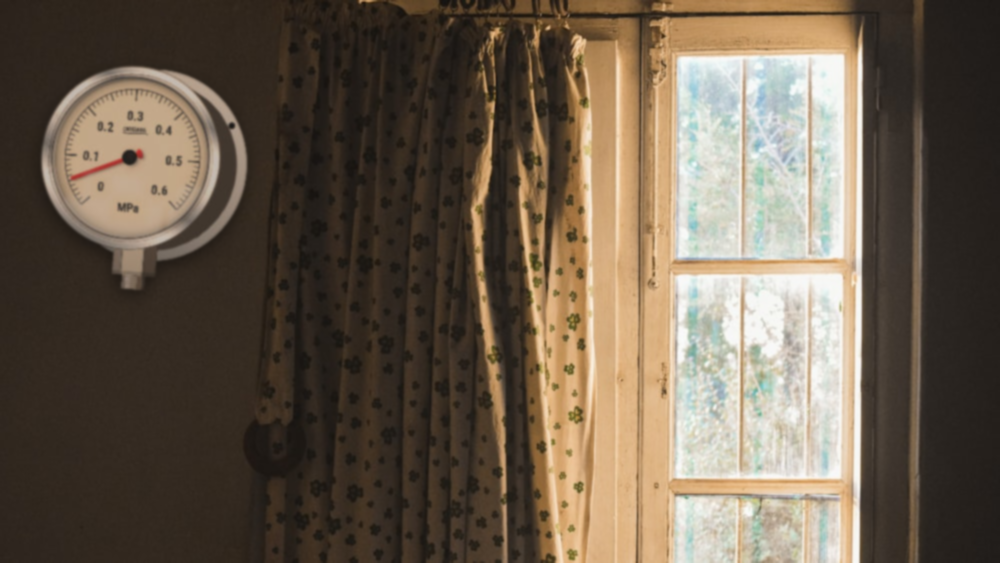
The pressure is value=0.05 unit=MPa
